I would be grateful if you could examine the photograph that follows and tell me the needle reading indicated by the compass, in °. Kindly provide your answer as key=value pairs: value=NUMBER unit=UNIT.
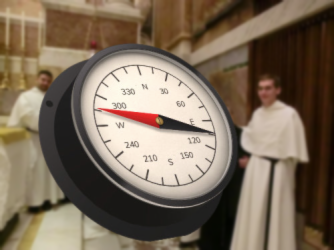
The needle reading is value=285 unit=°
